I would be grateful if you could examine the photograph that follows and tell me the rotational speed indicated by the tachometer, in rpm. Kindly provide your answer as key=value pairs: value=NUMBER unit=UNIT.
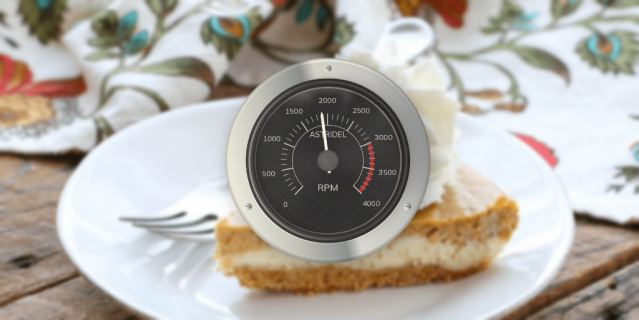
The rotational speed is value=1900 unit=rpm
